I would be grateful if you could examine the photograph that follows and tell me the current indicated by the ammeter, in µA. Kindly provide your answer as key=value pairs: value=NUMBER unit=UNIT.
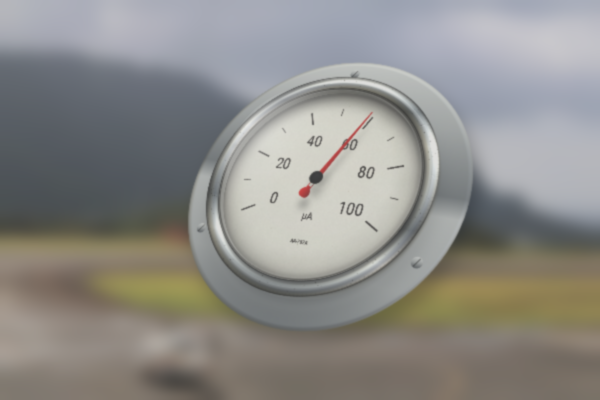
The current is value=60 unit=µA
